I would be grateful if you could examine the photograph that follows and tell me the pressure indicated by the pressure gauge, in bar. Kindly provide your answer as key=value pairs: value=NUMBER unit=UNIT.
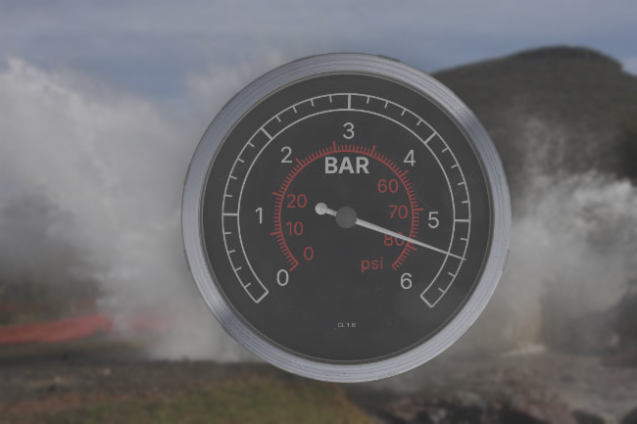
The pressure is value=5.4 unit=bar
